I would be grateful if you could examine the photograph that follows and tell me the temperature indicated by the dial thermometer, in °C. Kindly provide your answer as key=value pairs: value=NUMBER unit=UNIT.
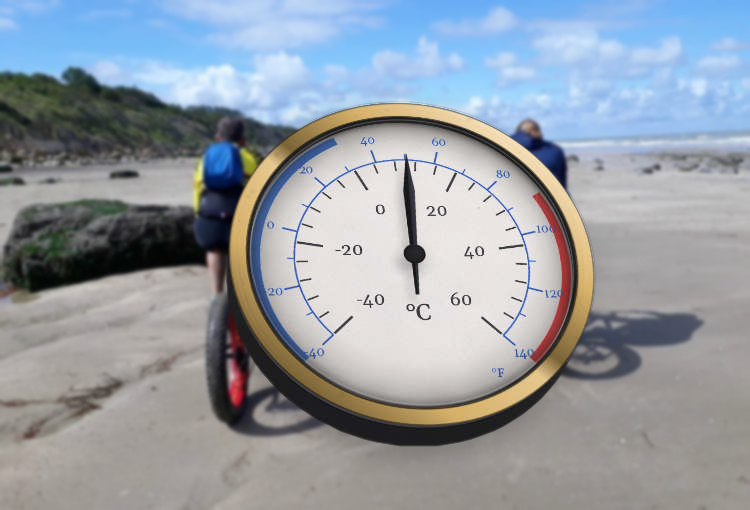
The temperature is value=10 unit=°C
